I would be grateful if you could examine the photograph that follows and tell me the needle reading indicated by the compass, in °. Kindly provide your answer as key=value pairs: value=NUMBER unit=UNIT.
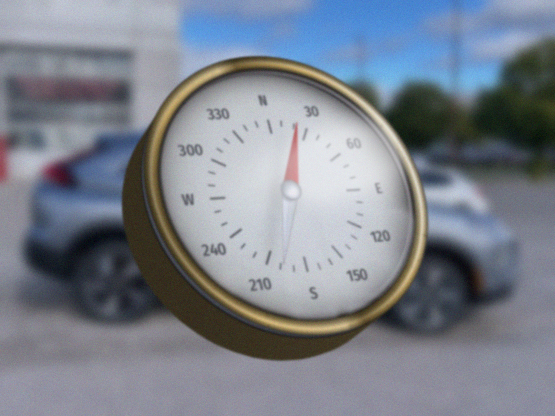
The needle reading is value=20 unit=°
